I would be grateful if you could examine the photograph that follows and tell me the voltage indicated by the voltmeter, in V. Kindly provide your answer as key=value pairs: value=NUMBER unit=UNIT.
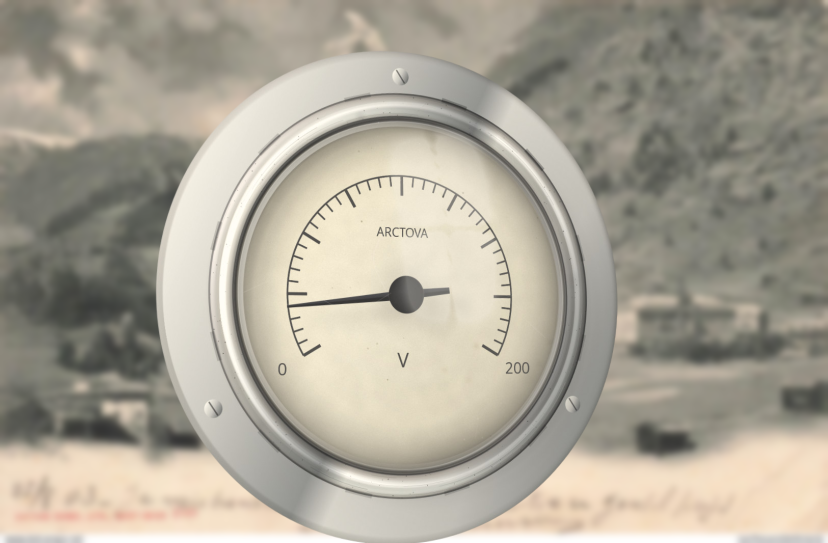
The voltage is value=20 unit=V
